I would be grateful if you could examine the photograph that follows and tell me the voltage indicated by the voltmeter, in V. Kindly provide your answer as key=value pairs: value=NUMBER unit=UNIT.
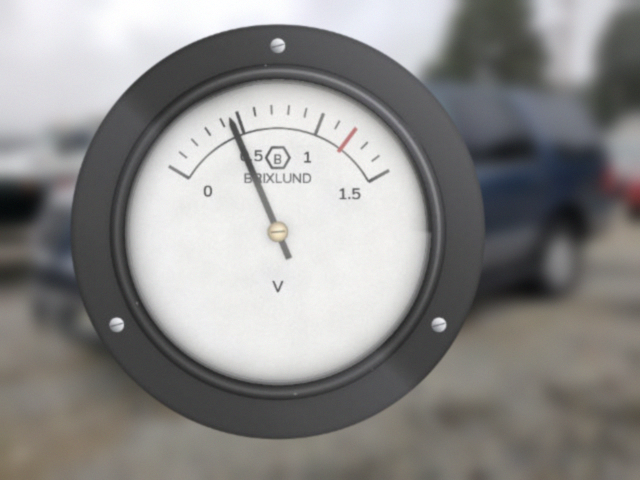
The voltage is value=0.45 unit=V
